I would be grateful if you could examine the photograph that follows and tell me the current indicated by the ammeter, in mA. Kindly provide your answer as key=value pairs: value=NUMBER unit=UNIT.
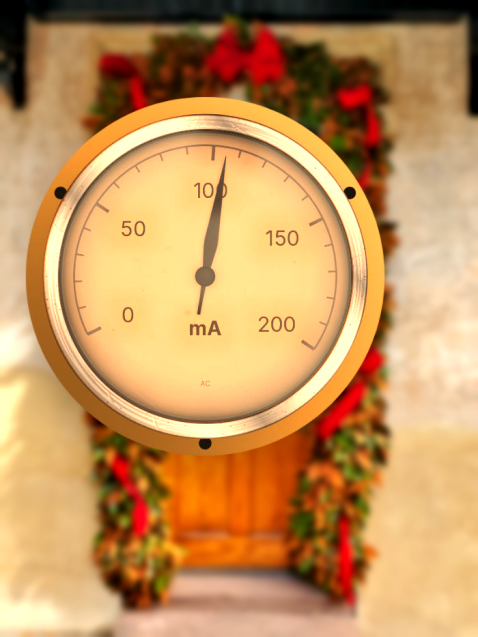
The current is value=105 unit=mA
